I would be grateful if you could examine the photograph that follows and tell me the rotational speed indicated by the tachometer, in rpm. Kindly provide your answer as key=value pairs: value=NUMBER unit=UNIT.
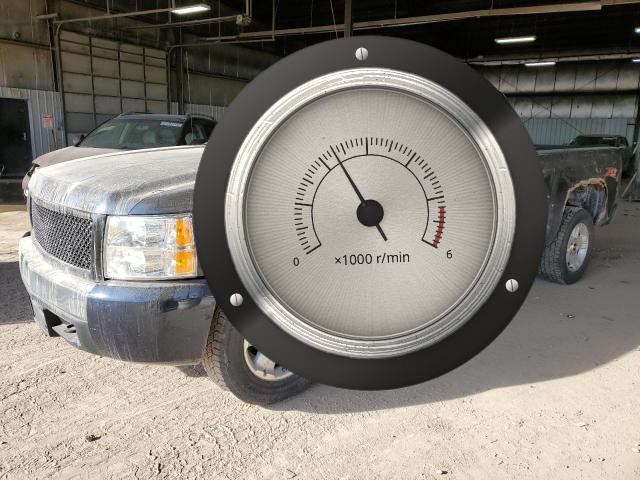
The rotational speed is value=2300 unit=rpm
